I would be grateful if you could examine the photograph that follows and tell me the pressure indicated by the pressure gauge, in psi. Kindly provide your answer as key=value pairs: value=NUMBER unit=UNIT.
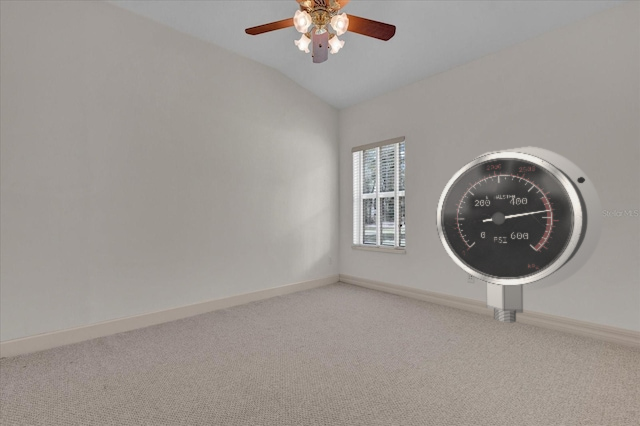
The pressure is value=480 unit=psi
